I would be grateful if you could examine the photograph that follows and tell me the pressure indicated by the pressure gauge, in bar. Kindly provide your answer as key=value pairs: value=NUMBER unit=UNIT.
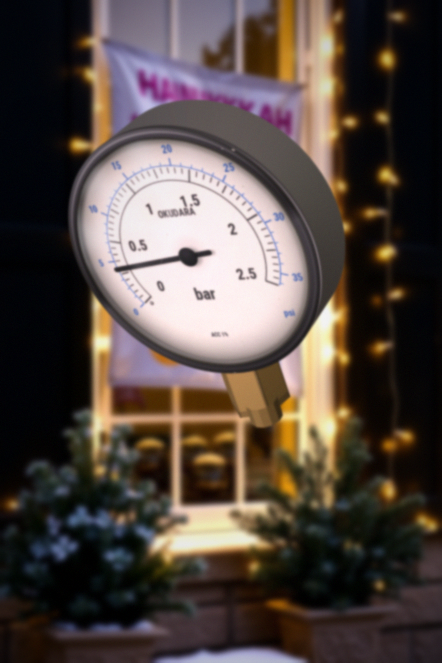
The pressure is value=0.3 unit=bar
